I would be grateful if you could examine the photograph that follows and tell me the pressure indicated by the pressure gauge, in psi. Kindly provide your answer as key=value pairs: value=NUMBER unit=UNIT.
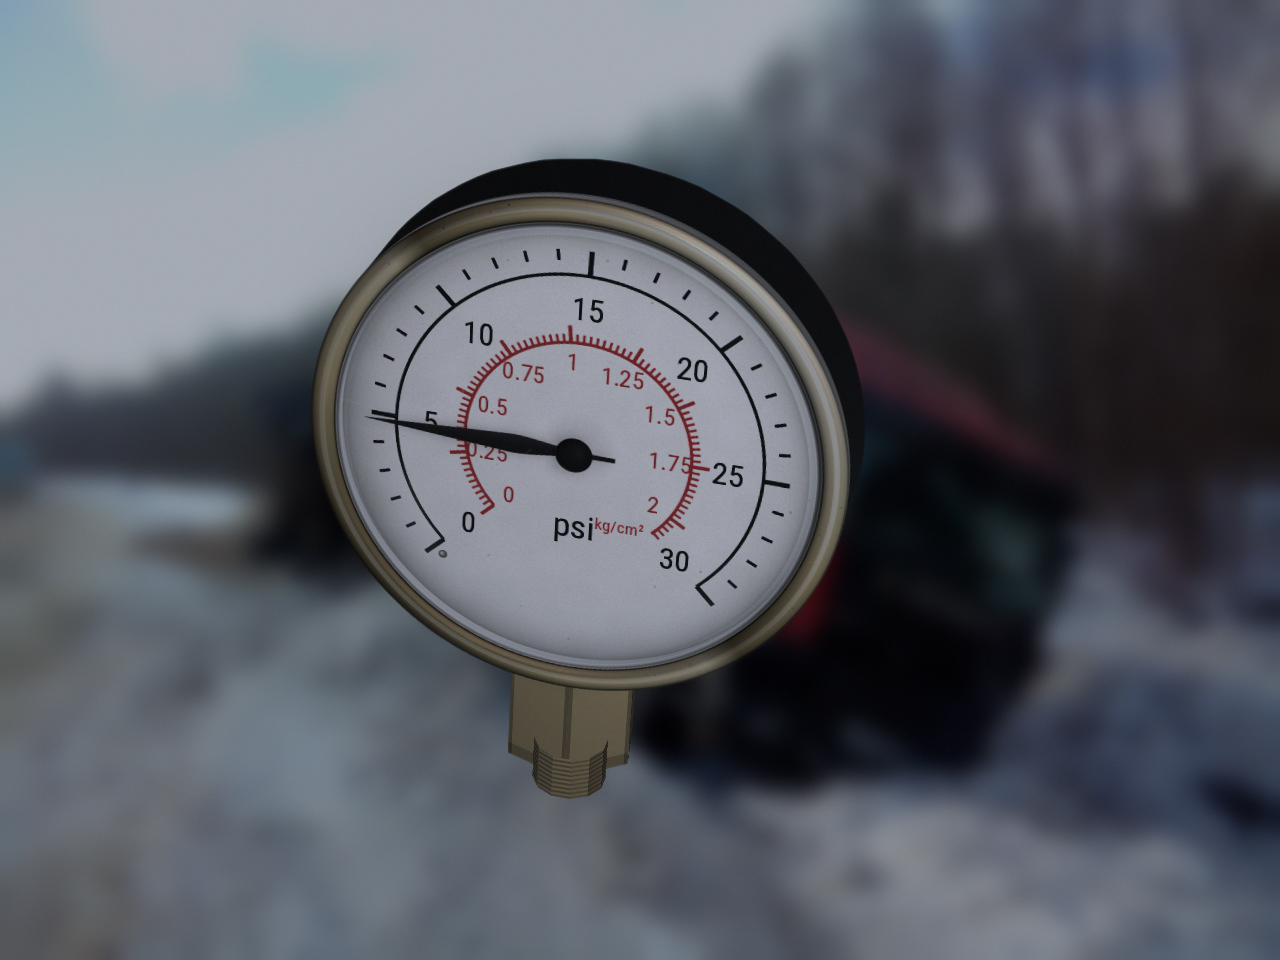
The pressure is value=5 unit=psi
